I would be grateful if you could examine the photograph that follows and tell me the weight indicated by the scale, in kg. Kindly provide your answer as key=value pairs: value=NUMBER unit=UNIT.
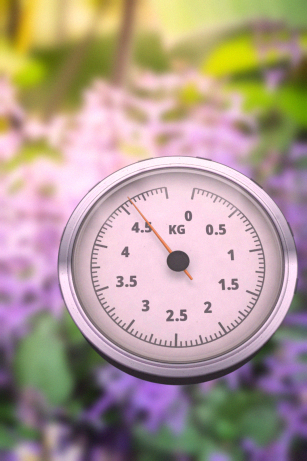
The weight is value=4.6 unit=kg
